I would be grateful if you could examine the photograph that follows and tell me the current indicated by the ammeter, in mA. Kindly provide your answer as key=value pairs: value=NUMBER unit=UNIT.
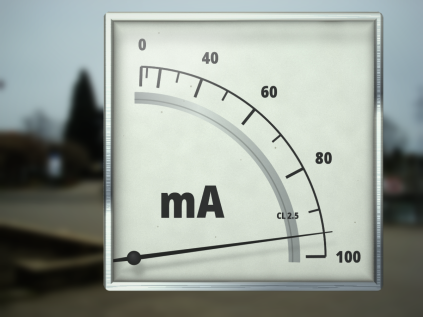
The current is value=95 unit=mA
